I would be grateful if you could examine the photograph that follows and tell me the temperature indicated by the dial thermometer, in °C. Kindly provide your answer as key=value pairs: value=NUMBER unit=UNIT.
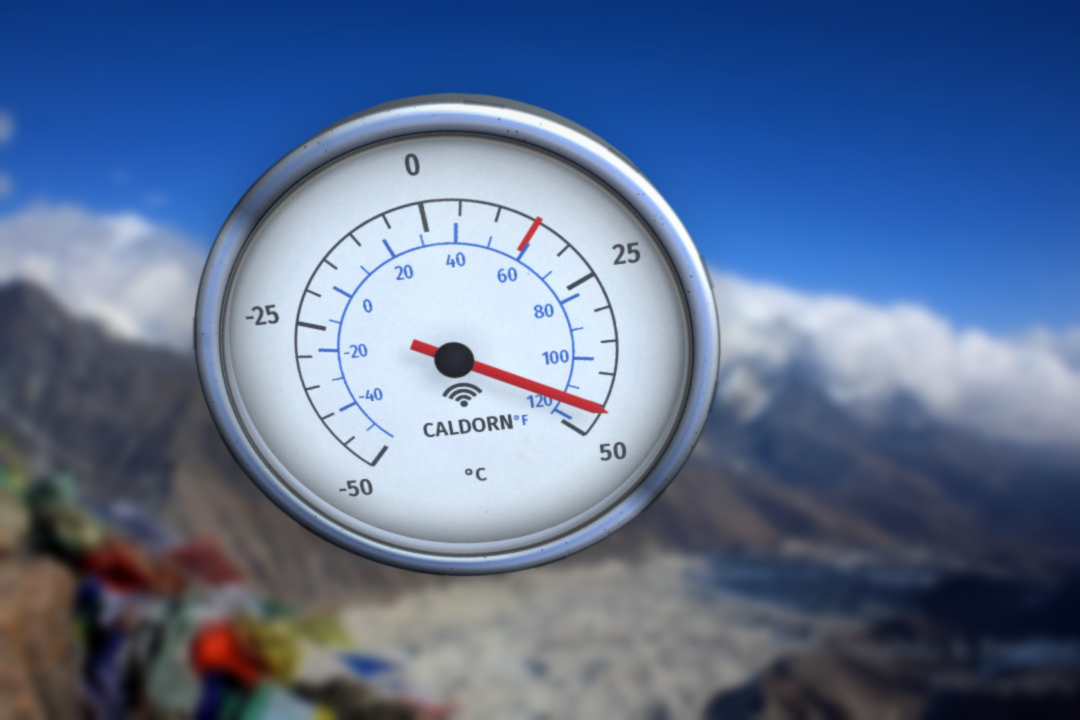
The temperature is value=45 unit=°C
